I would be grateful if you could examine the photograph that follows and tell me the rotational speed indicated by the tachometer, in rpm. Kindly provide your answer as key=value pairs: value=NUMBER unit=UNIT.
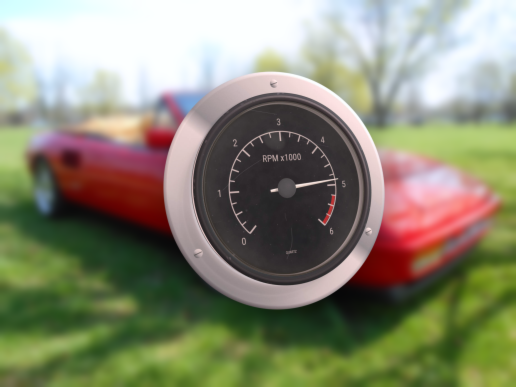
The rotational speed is value=4875 unit=rpm
